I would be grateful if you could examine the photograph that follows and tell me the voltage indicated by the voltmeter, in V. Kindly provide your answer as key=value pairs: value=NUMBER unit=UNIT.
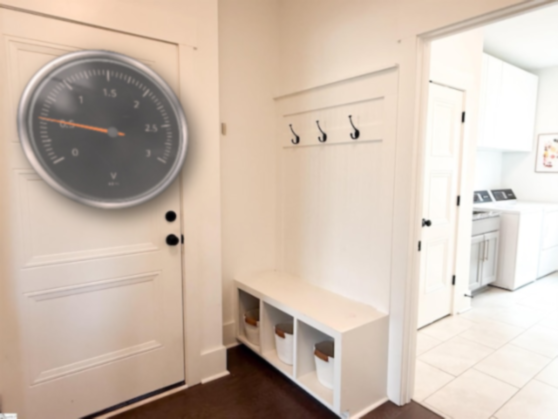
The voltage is value=0.5 unit=V
